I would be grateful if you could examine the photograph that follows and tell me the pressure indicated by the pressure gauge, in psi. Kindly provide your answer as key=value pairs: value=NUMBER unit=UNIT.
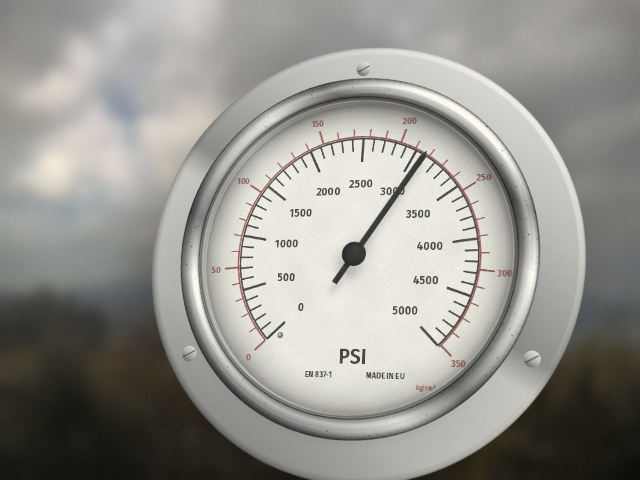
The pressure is value=3100 unit=psi
